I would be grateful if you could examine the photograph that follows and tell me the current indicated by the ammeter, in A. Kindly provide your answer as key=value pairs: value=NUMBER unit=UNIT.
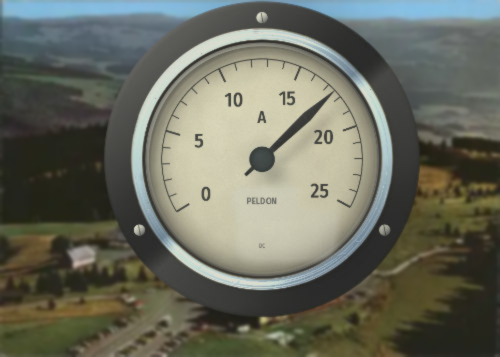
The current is value=17.5 unit=A
